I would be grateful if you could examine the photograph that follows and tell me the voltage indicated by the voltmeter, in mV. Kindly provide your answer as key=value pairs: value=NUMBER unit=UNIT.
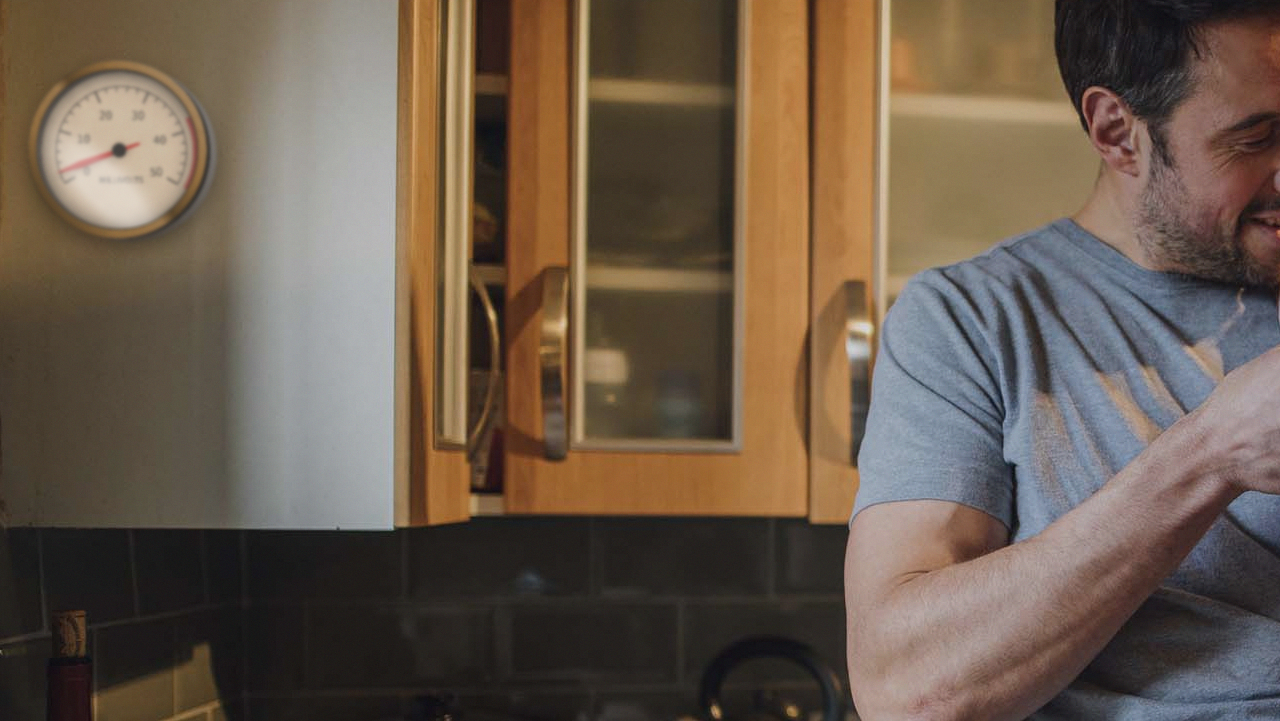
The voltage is value=2 unit=mV
